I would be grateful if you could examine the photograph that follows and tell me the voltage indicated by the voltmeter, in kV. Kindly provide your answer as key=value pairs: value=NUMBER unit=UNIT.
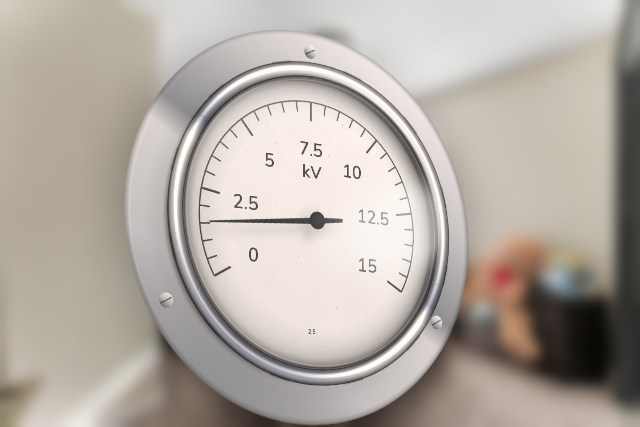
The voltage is value=1.5 unit=kV
